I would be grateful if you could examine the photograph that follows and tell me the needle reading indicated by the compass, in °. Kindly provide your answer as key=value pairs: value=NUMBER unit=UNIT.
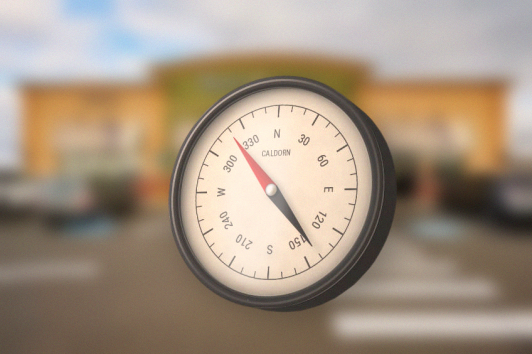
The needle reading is value=320 unit=°
